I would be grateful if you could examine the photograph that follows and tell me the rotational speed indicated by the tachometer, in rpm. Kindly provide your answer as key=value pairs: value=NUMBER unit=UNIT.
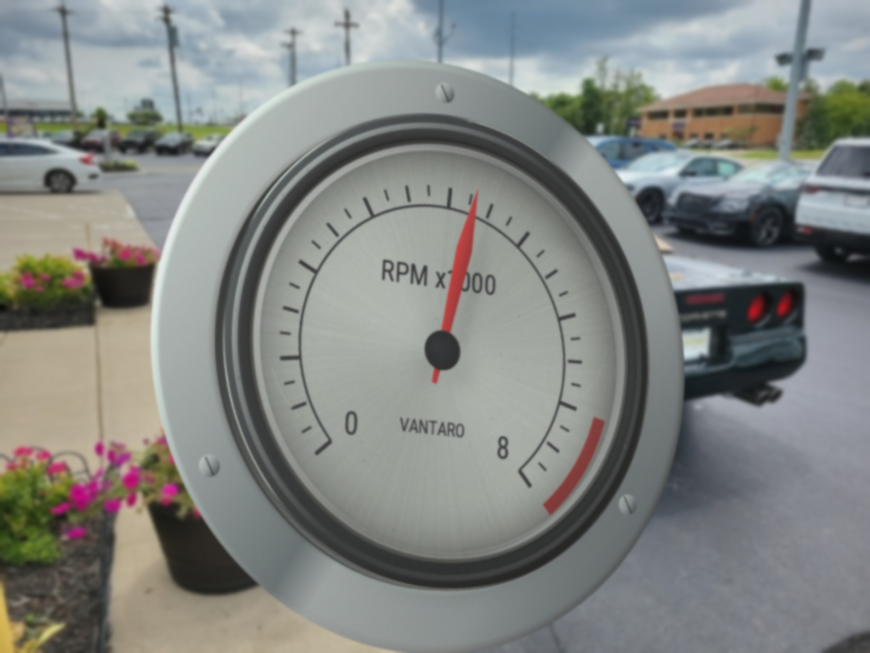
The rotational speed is value=4250 unit=rpm
